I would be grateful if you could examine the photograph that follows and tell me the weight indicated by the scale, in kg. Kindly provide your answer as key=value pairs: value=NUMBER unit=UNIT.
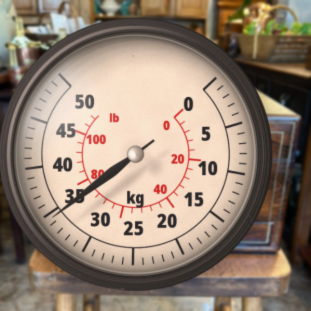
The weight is value=34.5 unit=kg
